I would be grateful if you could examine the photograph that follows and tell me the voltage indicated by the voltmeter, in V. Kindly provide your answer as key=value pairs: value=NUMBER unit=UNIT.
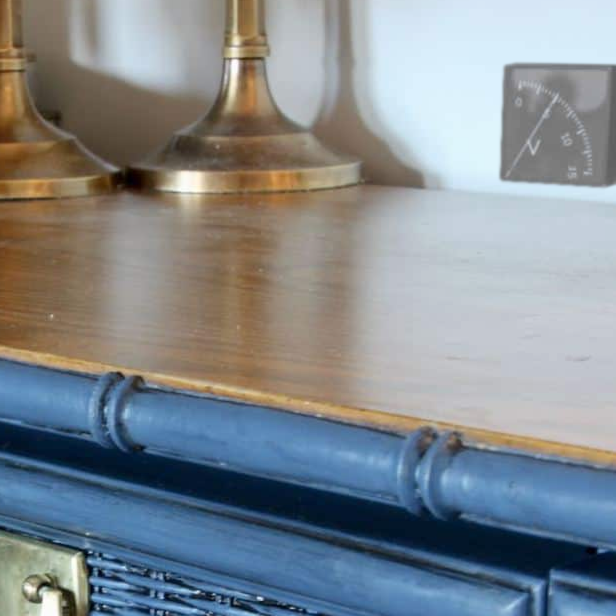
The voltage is value=5 unit=V
